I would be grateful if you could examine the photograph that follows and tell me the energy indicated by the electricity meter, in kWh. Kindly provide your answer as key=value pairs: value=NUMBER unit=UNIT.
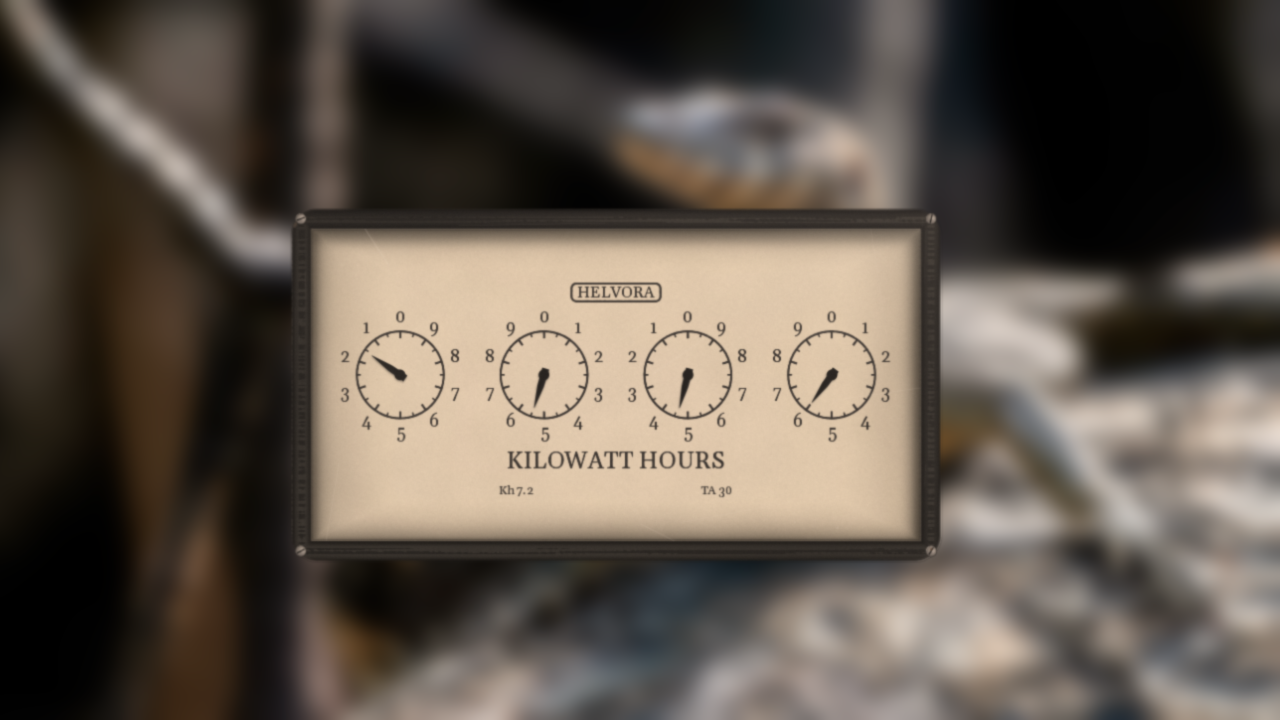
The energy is value=1546 unit=kWh
